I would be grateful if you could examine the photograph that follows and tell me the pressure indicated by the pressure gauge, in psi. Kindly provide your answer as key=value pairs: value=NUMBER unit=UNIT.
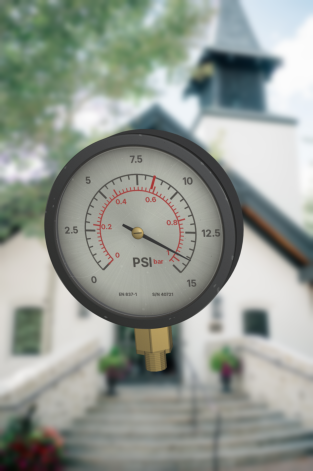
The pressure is value=14 unit=psi
